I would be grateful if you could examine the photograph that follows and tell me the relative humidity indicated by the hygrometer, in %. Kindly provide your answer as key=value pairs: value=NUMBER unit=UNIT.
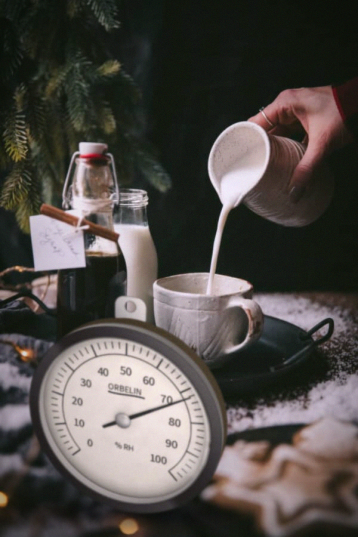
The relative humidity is value=72 unit=%
